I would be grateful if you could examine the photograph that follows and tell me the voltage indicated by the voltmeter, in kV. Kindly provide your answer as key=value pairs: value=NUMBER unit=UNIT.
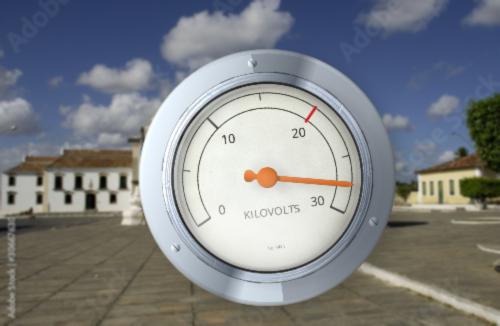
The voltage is value=27.5 unit=kV
